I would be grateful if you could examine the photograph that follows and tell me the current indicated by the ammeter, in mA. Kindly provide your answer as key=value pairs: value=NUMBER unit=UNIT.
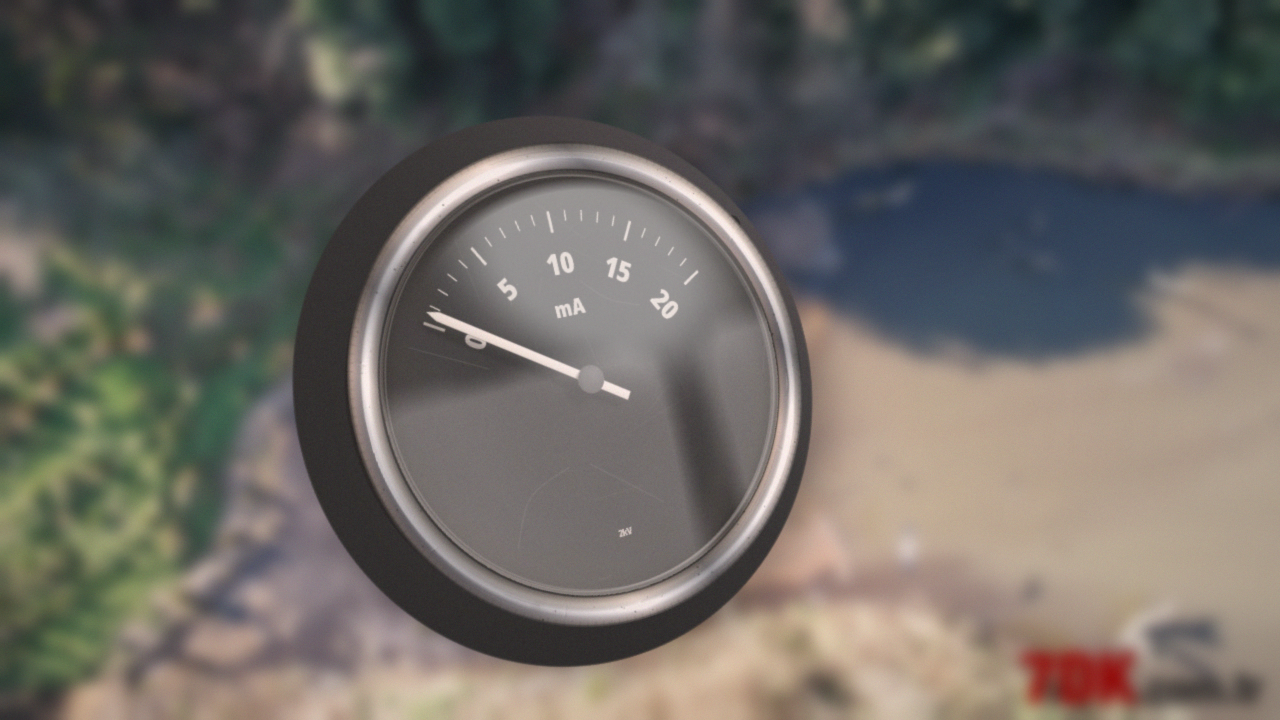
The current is value=0.5 unit=mA
